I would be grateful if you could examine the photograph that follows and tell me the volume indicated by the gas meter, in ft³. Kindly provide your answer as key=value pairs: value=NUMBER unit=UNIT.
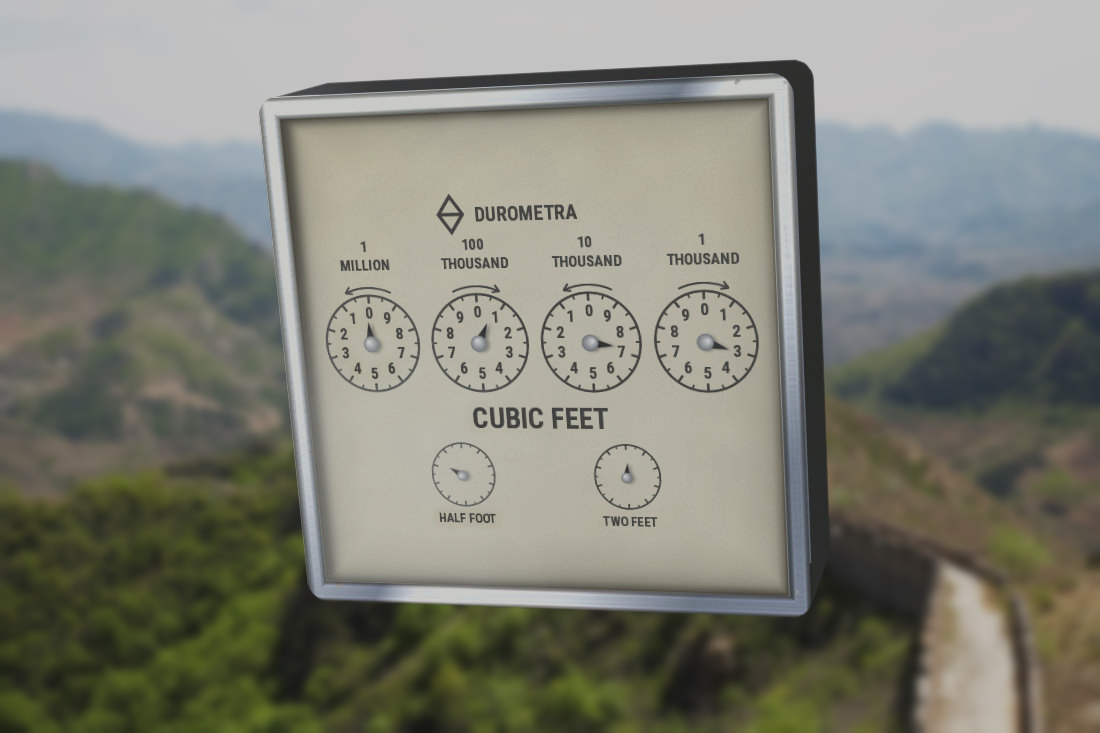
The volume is value=7300 unit=ft³
